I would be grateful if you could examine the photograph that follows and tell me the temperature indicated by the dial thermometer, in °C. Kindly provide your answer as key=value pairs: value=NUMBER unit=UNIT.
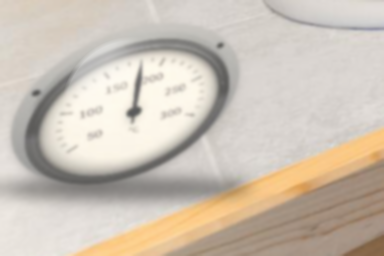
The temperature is value=180 unit=°C
